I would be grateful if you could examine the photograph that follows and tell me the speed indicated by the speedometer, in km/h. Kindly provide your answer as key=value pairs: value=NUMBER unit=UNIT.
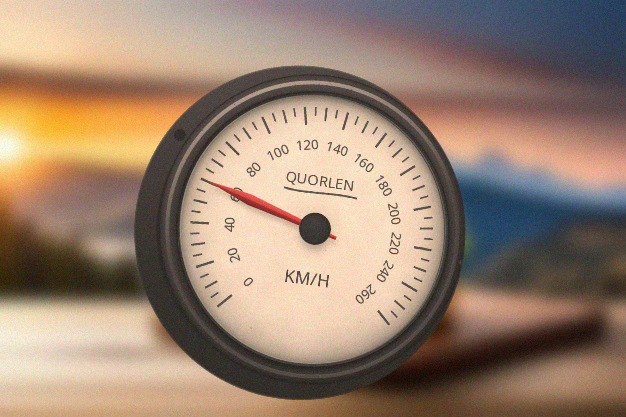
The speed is value=60 unit=km/h
